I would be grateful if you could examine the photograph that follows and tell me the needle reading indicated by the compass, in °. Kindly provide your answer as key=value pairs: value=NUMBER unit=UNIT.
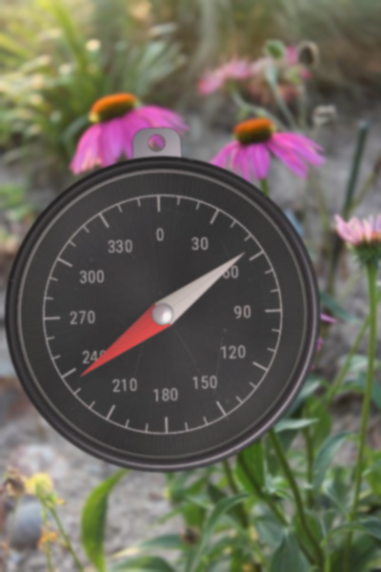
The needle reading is value=235 unit=°
